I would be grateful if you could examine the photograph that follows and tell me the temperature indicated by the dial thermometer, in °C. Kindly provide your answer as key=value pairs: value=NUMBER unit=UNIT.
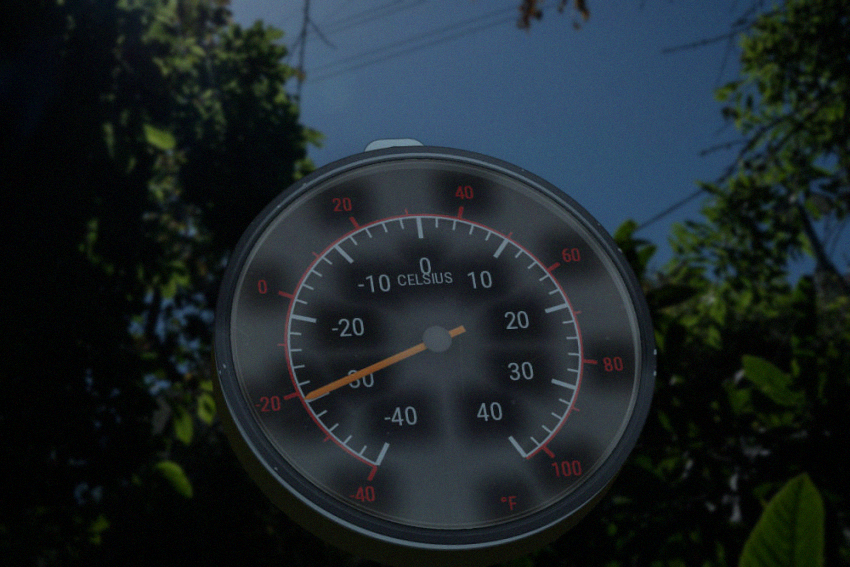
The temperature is value=-30 unit=°C
